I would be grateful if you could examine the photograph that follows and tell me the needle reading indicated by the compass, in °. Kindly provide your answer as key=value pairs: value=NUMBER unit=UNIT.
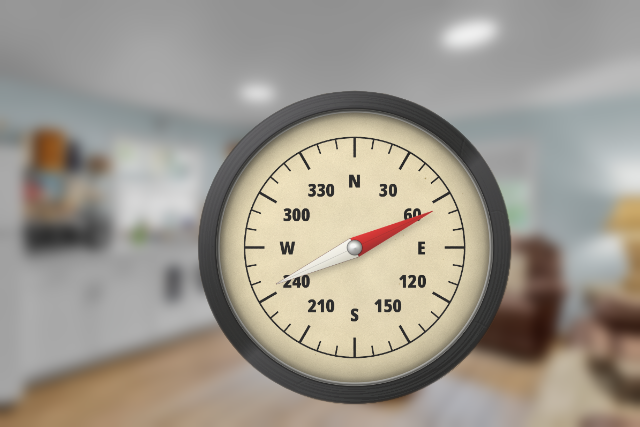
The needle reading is value=65 unit=°
